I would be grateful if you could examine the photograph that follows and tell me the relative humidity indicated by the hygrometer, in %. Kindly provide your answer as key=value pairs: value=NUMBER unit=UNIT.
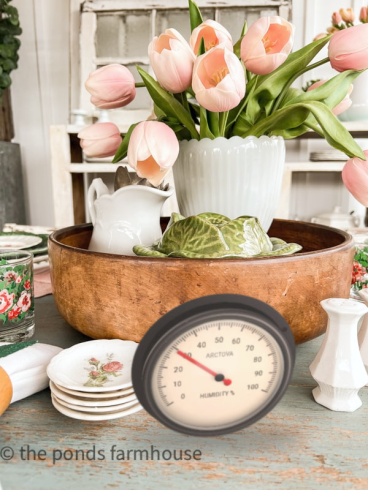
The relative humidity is value=30 unit=%
